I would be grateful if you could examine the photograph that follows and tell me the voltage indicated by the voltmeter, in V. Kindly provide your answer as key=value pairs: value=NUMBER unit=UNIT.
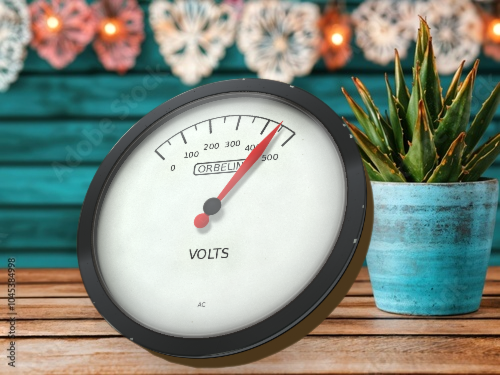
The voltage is value=450 unit=V
